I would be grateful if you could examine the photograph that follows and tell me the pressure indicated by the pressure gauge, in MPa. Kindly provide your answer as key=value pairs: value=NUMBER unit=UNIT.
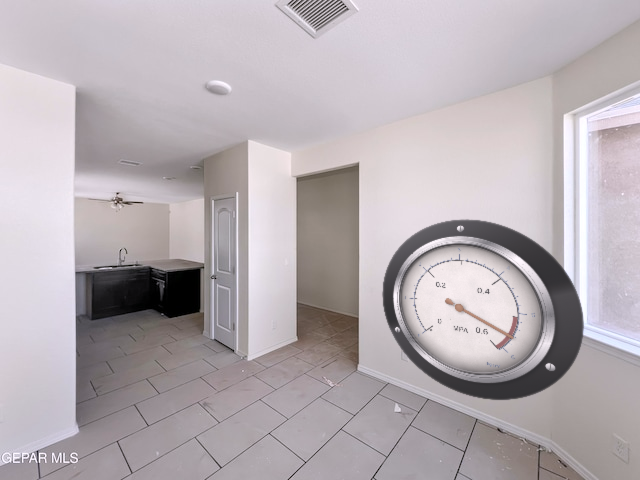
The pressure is value=0.55 unit=MPa
